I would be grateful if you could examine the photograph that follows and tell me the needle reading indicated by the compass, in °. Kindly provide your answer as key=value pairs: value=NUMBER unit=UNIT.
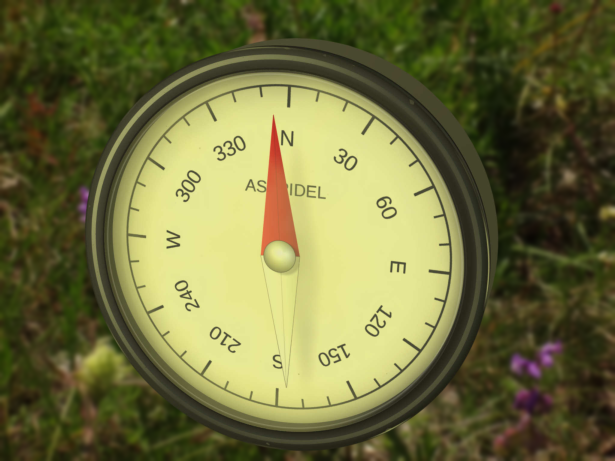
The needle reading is value=355 unit=°
